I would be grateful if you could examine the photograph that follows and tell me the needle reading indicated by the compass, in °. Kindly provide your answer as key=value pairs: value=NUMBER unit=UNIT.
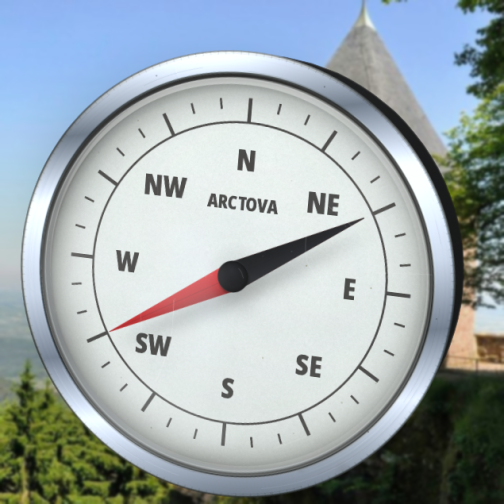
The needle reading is value=240 unit=°
